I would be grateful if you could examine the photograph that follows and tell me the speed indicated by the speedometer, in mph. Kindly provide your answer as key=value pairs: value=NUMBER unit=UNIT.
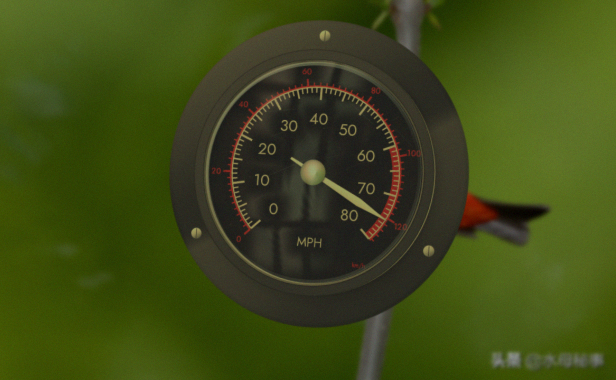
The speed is value=75 unit=mph
